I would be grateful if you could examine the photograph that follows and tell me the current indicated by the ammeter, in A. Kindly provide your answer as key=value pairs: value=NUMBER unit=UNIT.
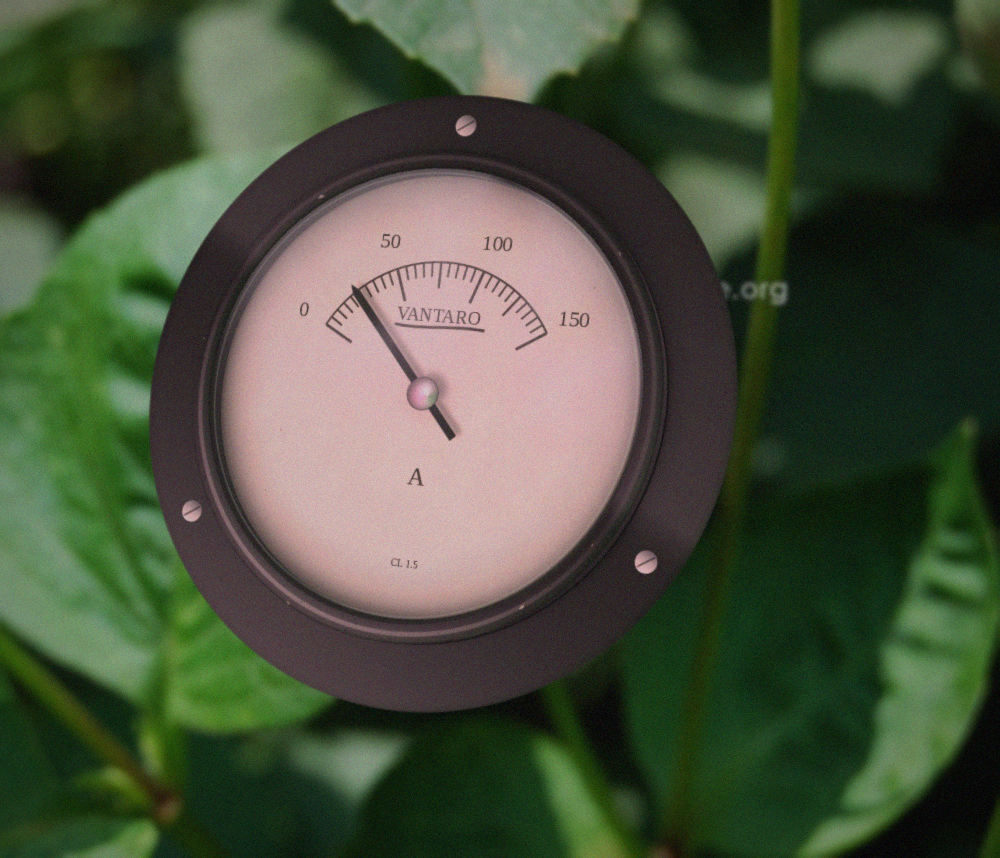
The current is value=25 unit=A
